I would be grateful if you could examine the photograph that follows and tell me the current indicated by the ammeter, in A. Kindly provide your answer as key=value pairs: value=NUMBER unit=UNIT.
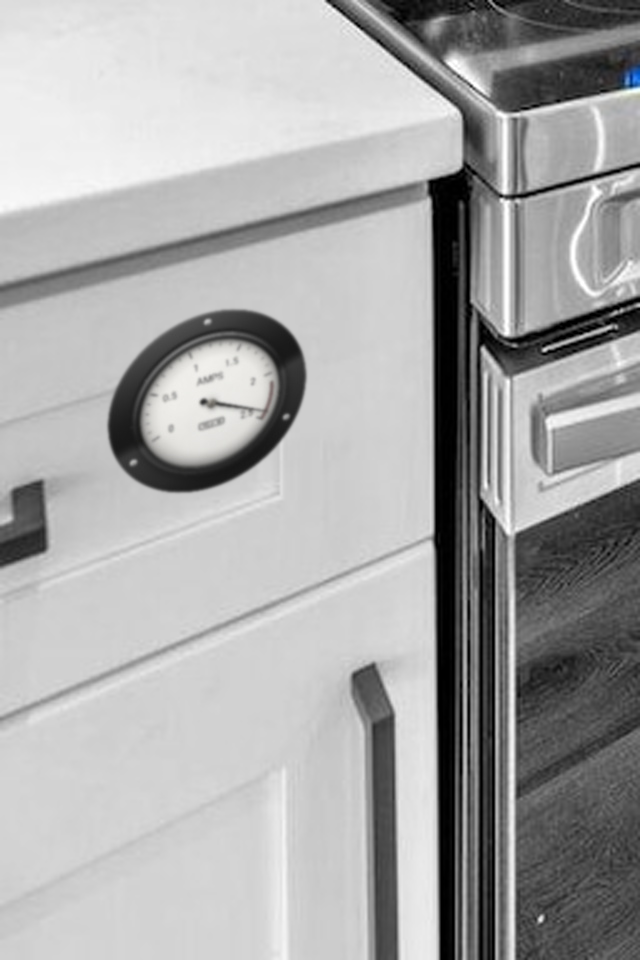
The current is value=2.4 unit=A
